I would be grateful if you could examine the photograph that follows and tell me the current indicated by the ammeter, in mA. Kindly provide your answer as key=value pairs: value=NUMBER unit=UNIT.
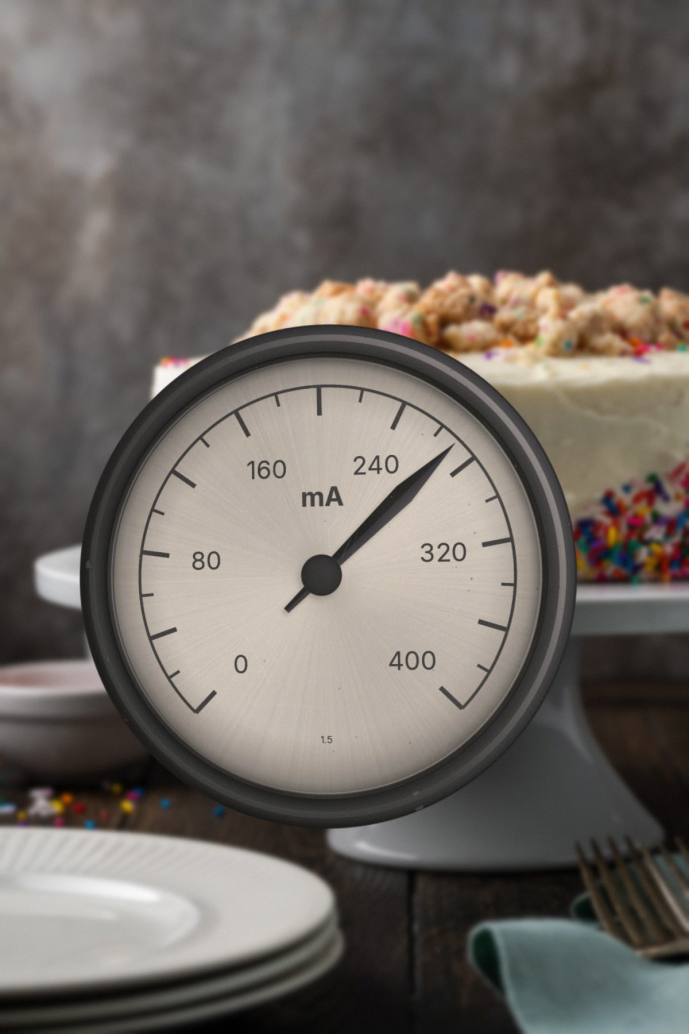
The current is value=270 unit=mA
